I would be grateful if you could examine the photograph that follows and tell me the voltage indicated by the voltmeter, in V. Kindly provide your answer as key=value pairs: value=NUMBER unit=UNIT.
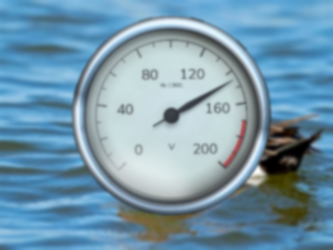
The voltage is value=145 unit=V
